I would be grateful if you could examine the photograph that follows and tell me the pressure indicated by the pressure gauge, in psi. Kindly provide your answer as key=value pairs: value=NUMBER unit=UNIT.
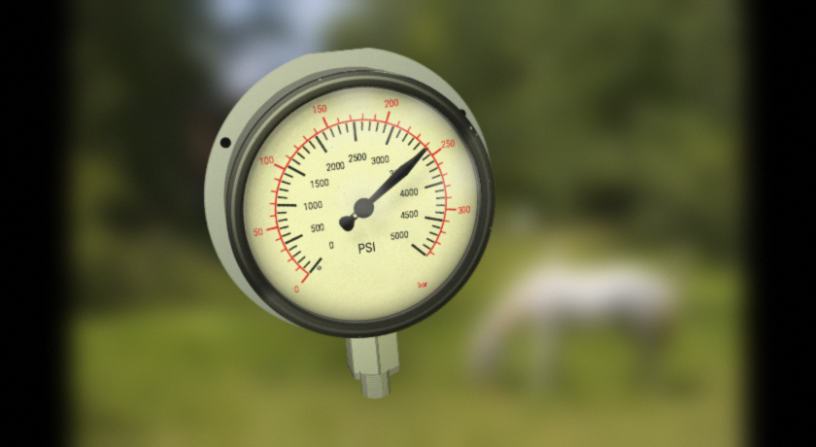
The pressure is value=3500 unit=psi
